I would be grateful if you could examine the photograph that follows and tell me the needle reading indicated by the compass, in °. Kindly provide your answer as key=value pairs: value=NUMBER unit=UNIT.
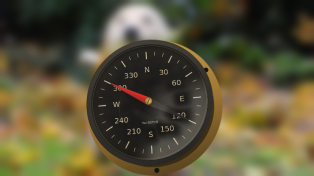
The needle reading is value=300 unit=°
